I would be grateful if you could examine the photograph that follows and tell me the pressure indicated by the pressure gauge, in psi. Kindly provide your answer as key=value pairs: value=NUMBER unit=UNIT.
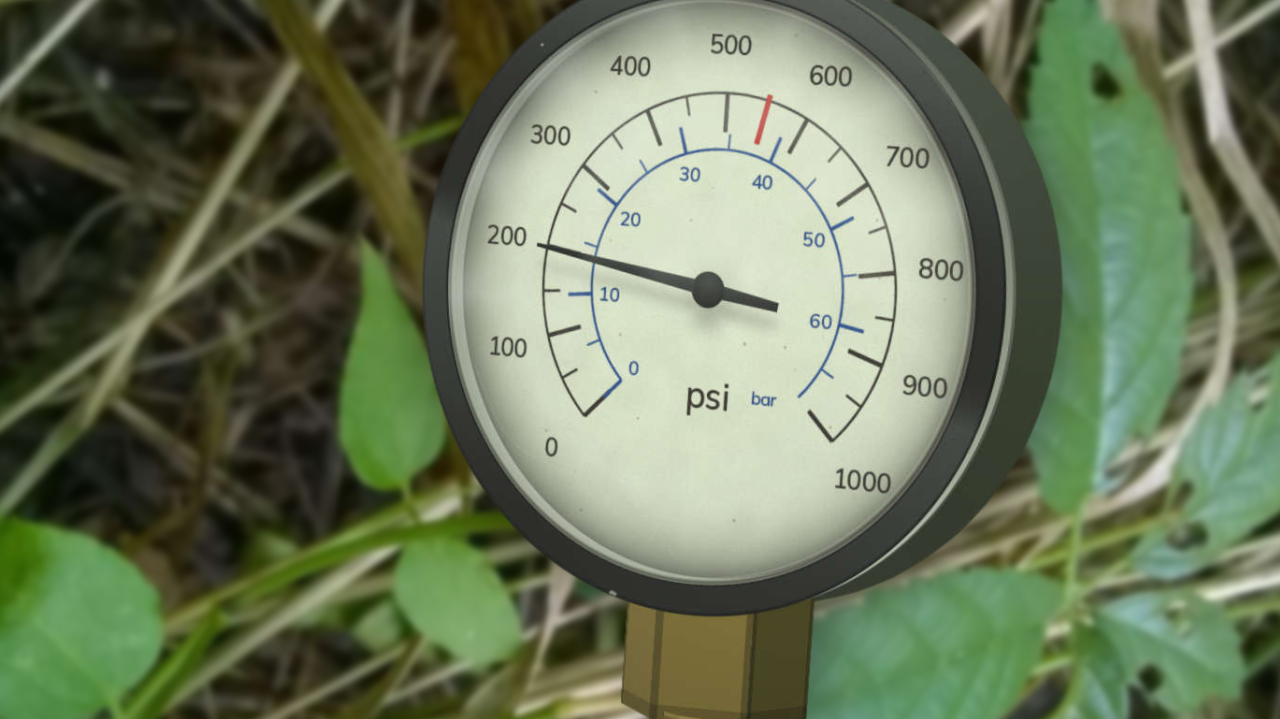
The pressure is value=200 unit=psi
